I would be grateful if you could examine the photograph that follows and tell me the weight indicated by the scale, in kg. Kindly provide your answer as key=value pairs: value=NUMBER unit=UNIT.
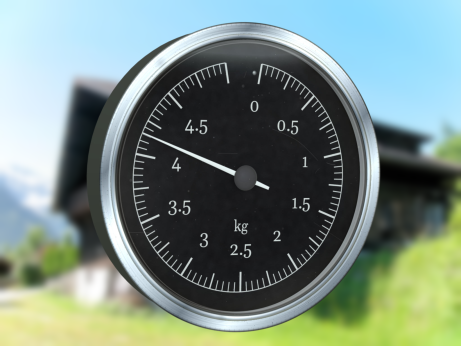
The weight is value=4.15 unit=kg
